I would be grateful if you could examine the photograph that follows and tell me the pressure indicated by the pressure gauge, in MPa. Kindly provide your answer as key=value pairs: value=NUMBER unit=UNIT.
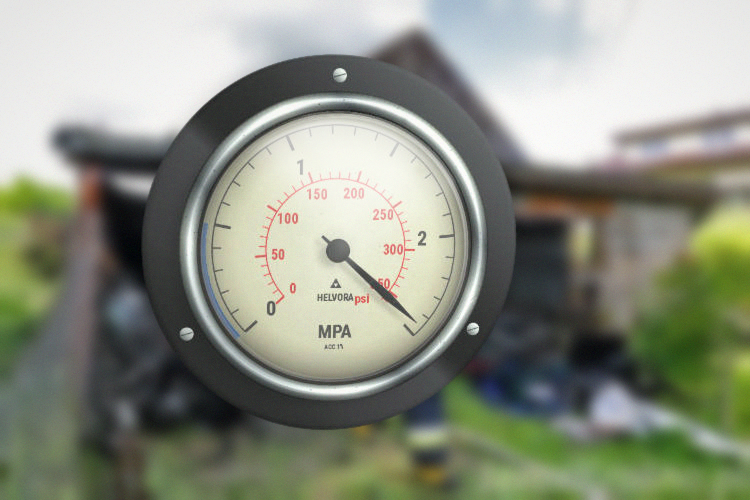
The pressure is value=2.45 unit=MPa
